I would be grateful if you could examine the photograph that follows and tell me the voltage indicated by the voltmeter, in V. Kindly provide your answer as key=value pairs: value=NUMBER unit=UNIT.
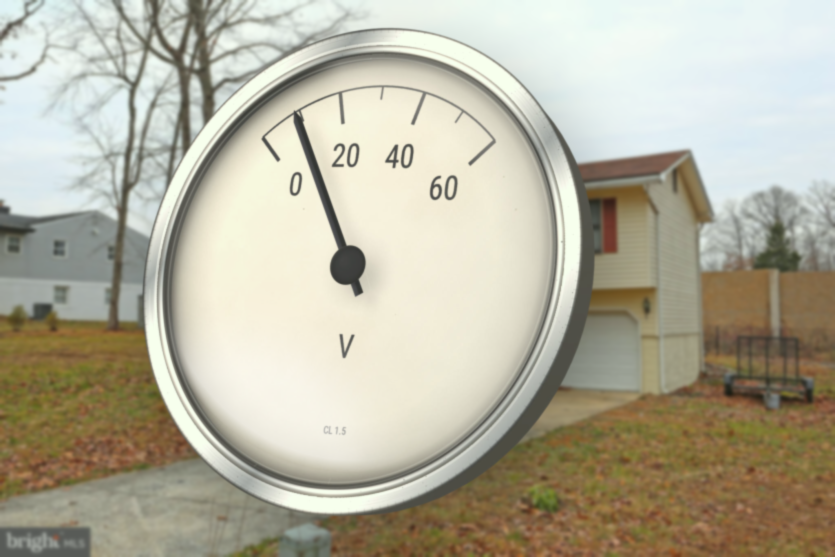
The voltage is value=10 unit=V
